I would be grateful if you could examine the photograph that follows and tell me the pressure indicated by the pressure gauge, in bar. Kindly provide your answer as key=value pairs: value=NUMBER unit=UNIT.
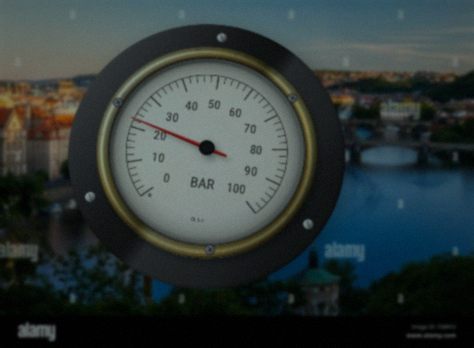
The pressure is value=22 unit=bar
